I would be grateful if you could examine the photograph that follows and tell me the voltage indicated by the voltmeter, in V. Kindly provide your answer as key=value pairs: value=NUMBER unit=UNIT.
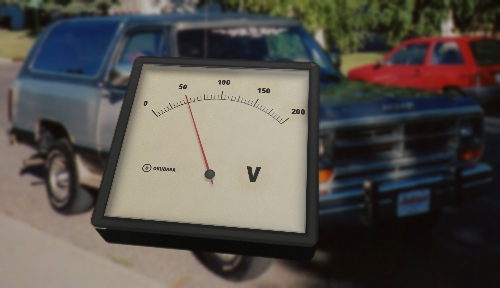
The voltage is value=50 unit=V
